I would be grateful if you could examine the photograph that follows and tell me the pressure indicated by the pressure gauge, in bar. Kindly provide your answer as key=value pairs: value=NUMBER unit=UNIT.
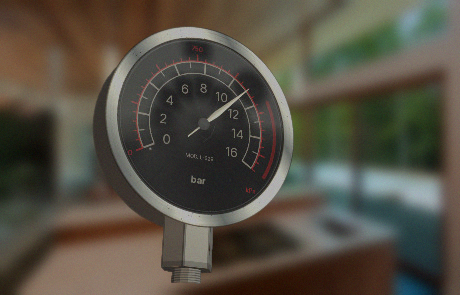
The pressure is value=11 unit=bar
